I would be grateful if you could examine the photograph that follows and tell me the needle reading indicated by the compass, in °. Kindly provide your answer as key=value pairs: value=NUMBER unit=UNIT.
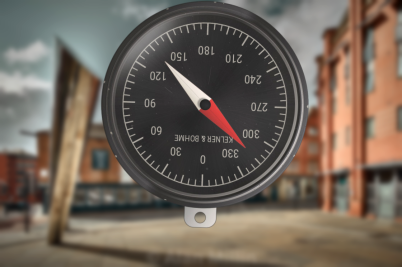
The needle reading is value=315 unit=°
